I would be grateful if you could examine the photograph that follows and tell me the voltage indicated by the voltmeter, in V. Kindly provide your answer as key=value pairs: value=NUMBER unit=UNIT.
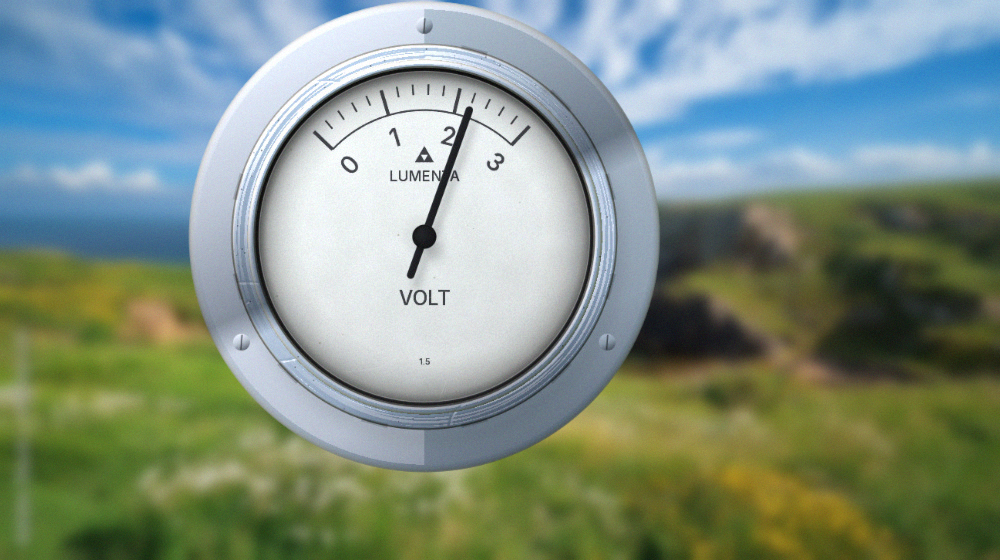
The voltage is value=2.2 unit=V
